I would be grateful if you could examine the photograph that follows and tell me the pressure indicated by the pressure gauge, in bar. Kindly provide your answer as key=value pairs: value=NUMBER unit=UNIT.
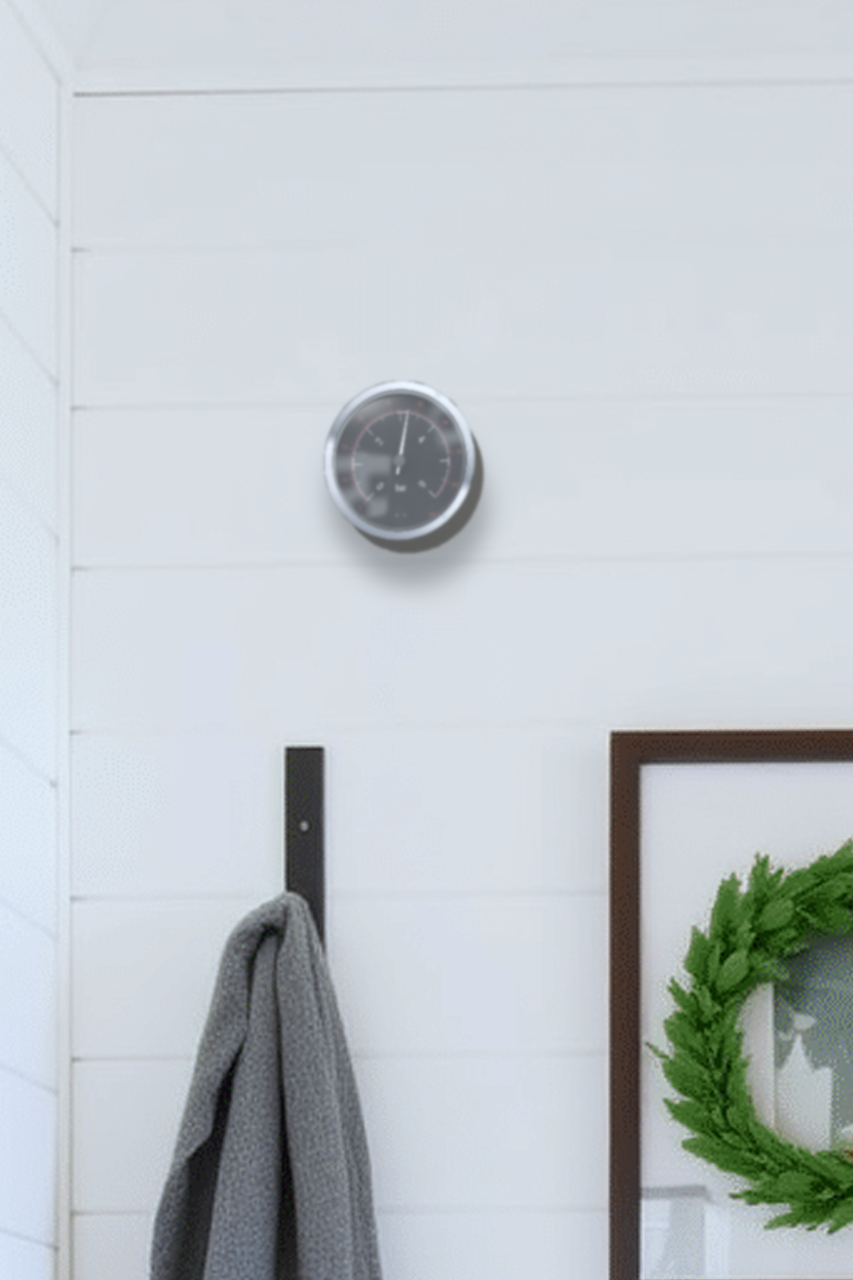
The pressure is value=3.25 unit=bar
